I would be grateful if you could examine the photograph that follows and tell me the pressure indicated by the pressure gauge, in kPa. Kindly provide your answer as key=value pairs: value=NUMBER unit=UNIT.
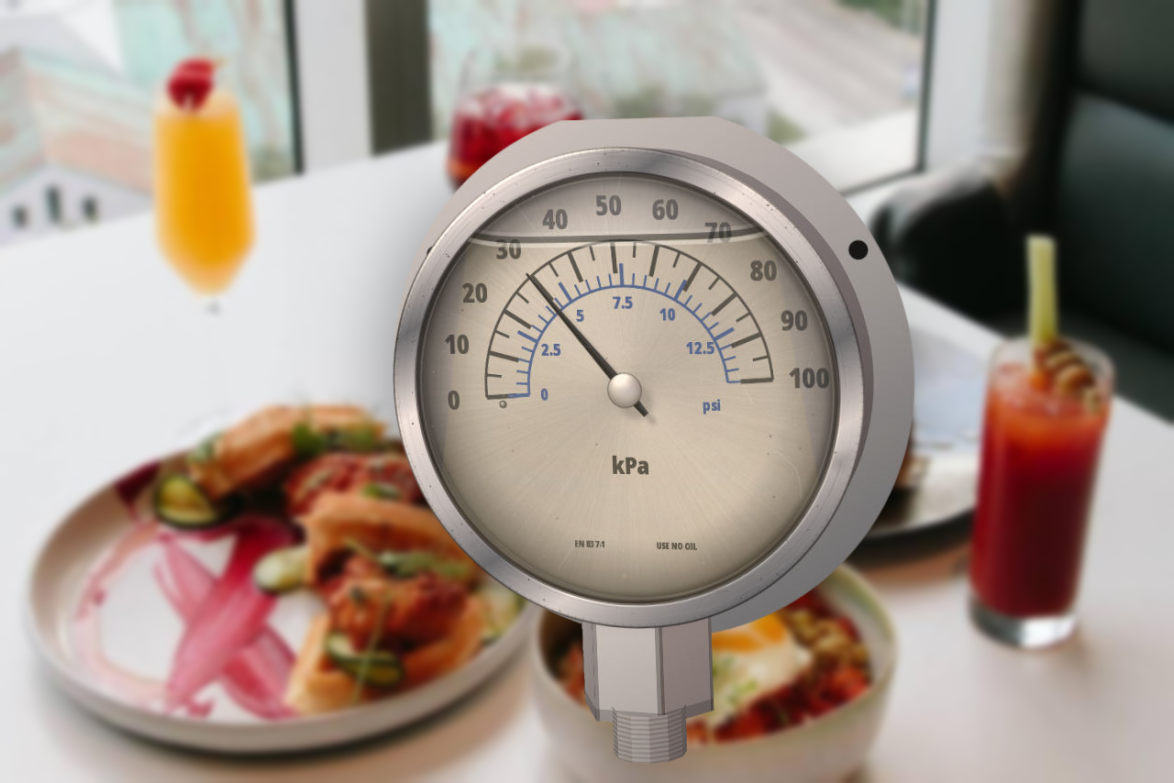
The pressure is value=30 unit=kPa
